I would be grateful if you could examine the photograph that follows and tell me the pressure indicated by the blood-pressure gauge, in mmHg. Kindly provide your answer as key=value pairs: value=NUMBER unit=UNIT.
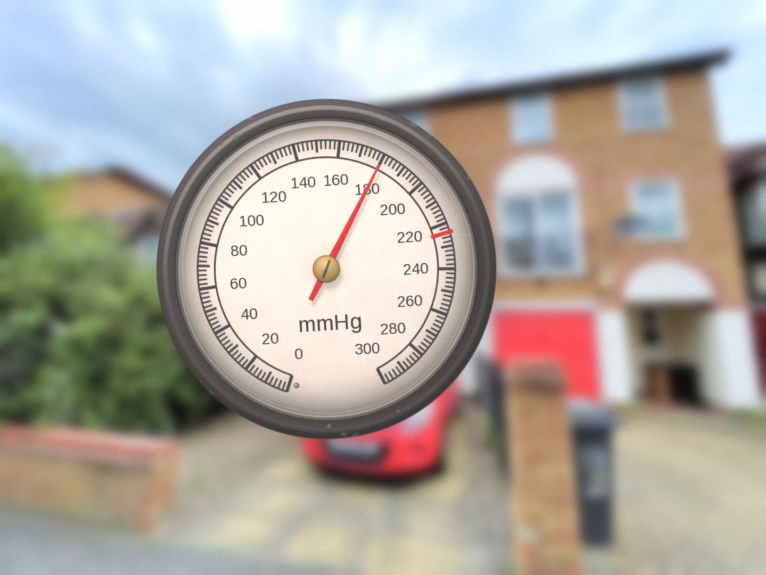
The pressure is value=180 unit=mmHg
